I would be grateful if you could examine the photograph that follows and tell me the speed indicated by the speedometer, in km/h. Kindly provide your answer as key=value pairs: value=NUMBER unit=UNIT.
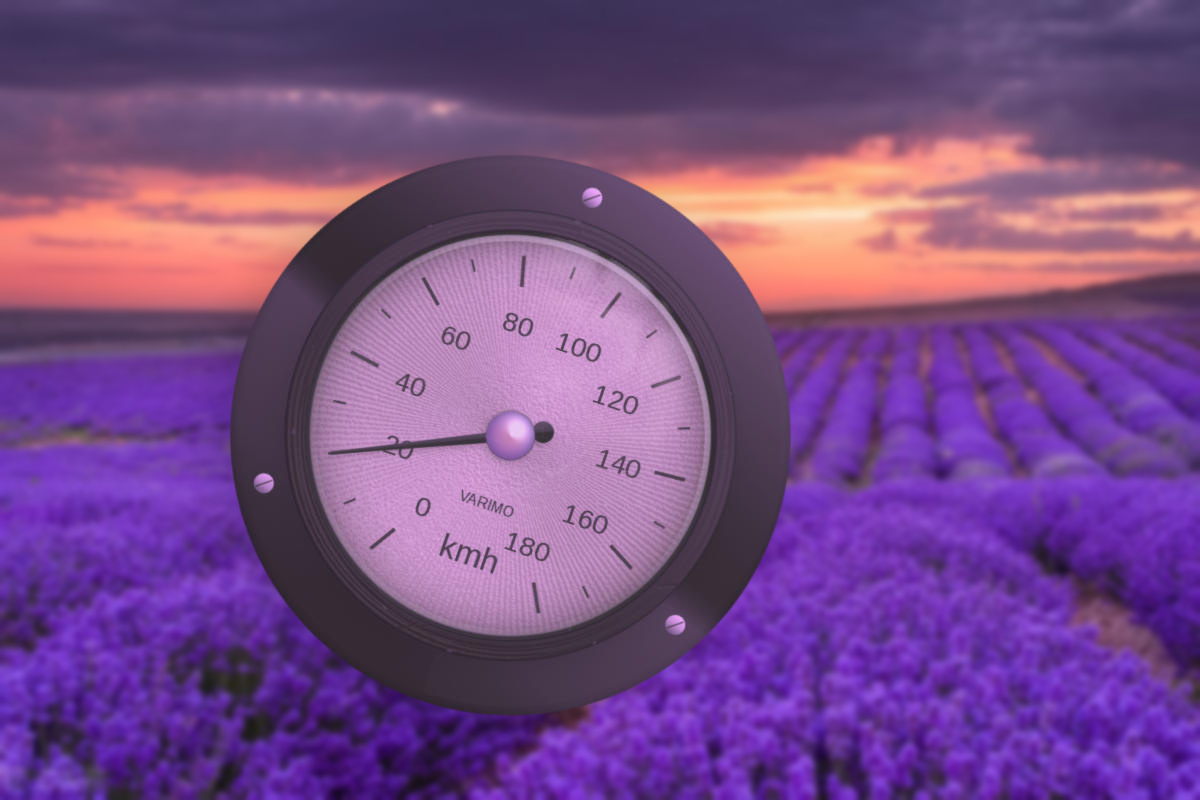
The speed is value=20 unit=km/h
